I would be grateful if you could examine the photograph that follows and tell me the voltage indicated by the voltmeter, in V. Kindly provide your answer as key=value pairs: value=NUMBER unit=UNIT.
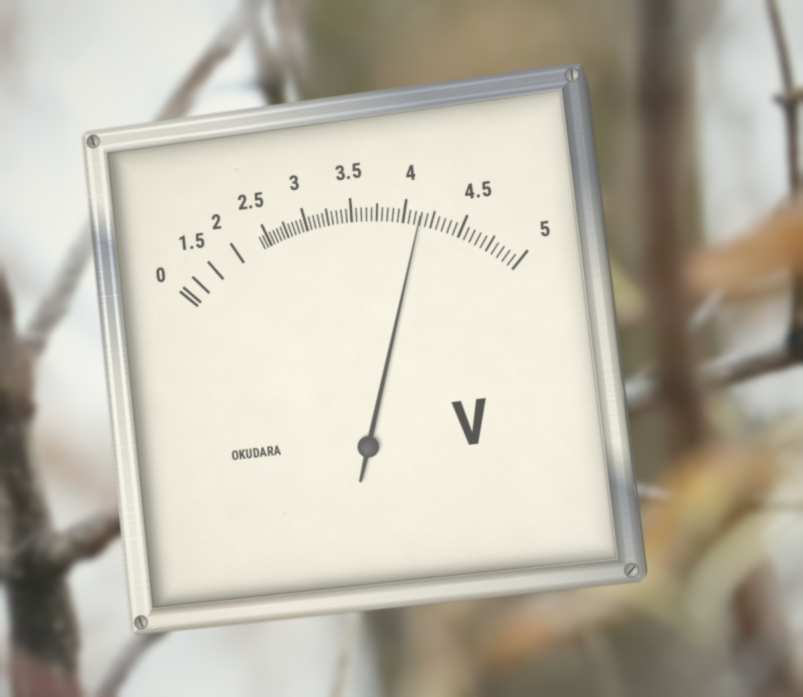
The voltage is value=4.15 unit=V
